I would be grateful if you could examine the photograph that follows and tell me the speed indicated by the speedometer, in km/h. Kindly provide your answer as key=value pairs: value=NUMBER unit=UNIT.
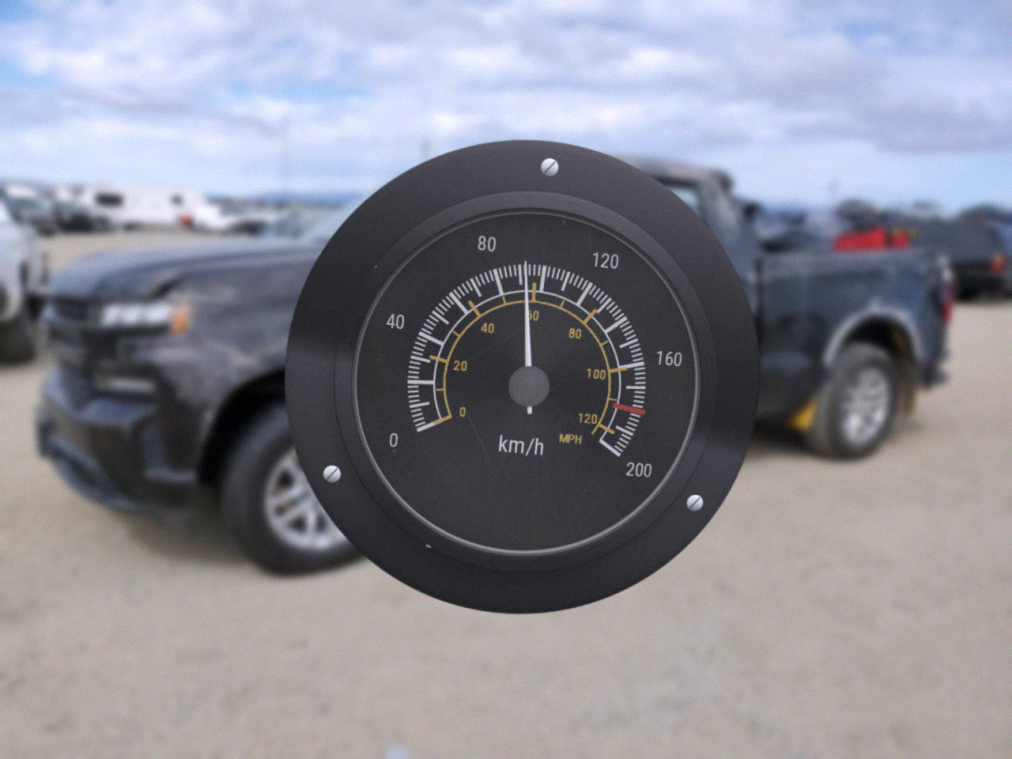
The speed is value=92 unit=km/h
